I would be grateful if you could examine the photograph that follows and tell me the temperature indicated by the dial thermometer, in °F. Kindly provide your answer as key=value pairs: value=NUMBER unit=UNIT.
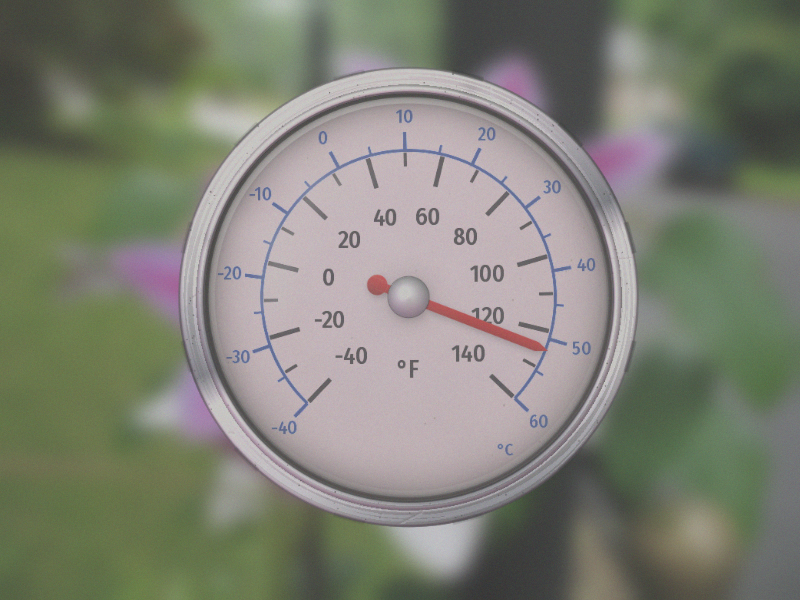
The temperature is value=125 unit=°F
